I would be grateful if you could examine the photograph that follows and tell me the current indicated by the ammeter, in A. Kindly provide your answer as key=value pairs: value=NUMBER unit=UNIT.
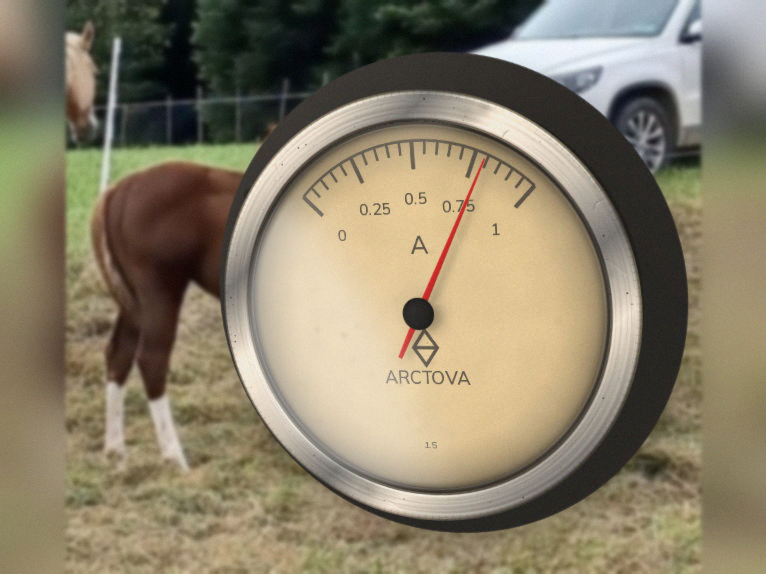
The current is value=0.8 unit=A
